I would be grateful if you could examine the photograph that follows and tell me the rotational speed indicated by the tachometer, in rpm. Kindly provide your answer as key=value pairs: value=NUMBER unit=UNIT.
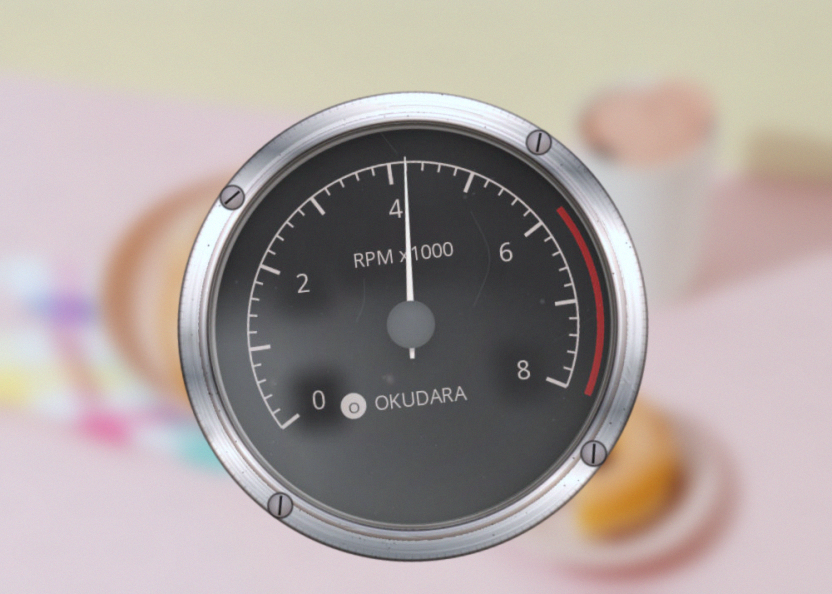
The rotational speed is value=4200 unit=rpm
